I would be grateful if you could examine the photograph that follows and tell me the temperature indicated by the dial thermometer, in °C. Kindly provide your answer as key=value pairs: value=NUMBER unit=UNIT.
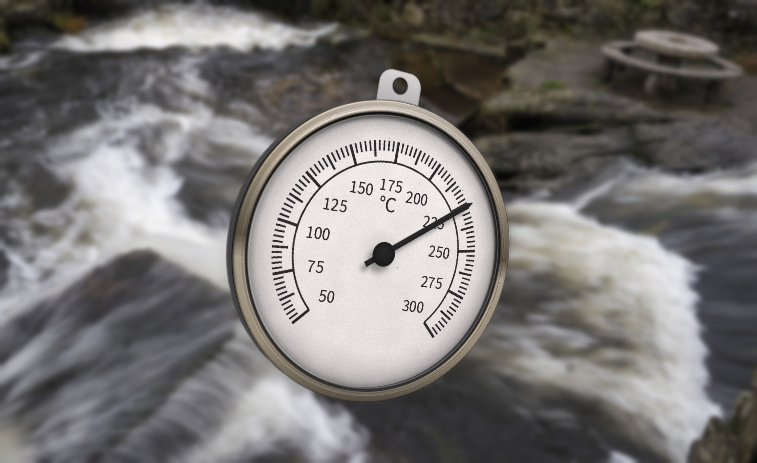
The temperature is value=225 unit=°C
